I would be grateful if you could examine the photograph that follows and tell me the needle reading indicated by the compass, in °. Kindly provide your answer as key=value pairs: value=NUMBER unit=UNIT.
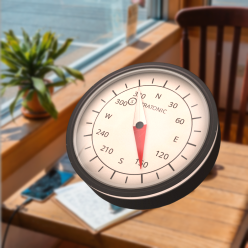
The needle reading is value=150 unit=°
